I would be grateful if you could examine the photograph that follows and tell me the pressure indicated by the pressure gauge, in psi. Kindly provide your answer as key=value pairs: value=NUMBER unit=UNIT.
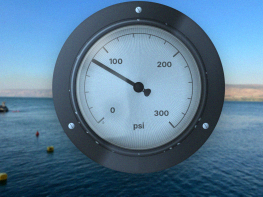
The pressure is value=80 unit=psi
